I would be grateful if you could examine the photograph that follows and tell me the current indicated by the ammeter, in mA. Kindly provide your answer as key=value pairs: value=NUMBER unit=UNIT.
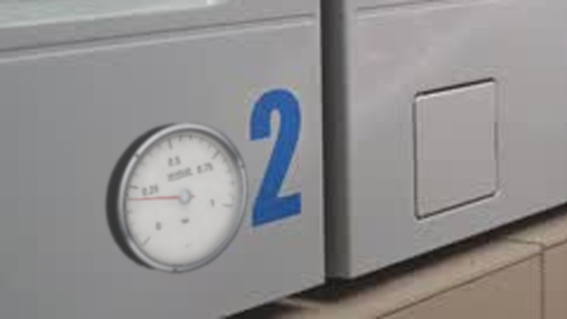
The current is value=0.2 unit=mA
